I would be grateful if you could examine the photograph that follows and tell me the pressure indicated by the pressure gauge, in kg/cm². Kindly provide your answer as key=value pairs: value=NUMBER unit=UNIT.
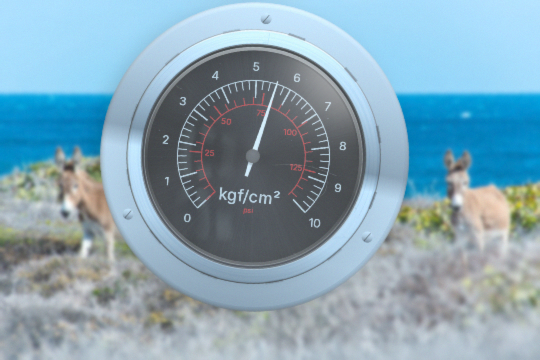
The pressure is value=5.6 unit=kg/cm²
